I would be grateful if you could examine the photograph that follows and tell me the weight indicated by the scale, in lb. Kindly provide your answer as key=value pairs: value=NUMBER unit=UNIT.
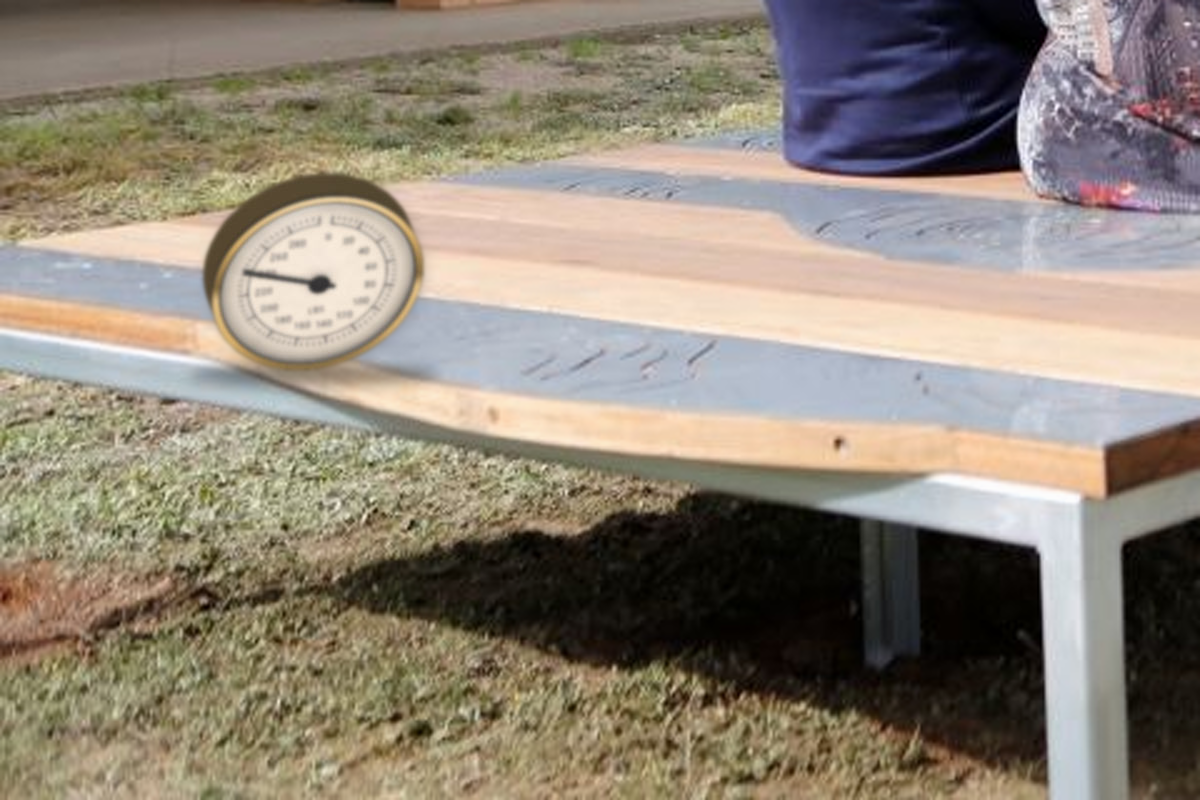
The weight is value=240 unit=lb
